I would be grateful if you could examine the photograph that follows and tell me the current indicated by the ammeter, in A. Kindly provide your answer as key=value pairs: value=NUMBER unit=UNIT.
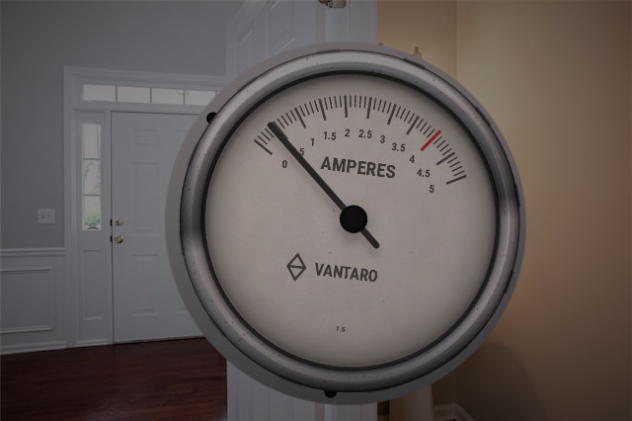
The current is value=0.4 unit=A
